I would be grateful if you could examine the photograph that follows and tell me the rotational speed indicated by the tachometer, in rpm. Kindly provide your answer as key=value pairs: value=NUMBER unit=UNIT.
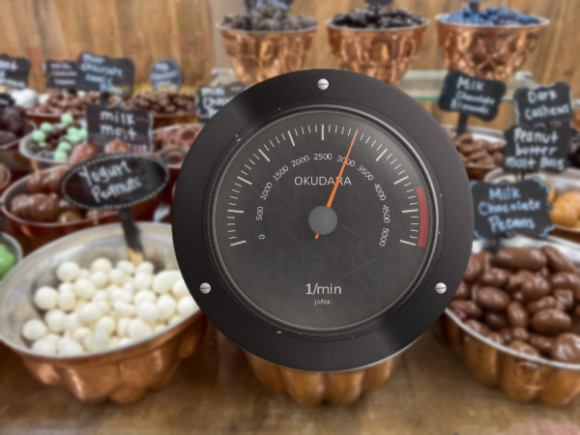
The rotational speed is value=3000 unit=rpm
